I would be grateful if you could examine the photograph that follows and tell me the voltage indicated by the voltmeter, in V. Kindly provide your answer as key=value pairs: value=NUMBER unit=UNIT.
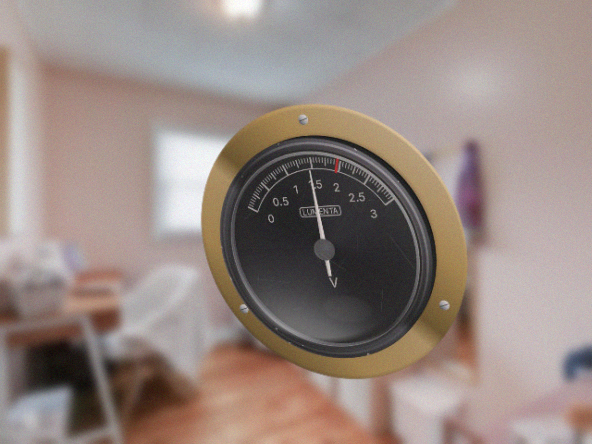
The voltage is value=1.5 unit=V
